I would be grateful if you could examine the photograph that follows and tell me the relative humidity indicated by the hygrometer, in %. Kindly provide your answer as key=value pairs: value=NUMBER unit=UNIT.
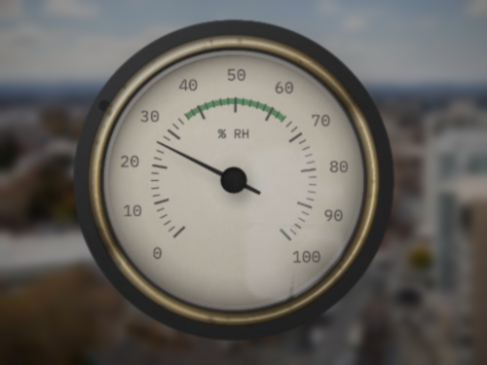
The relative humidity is value=26 unit=%
